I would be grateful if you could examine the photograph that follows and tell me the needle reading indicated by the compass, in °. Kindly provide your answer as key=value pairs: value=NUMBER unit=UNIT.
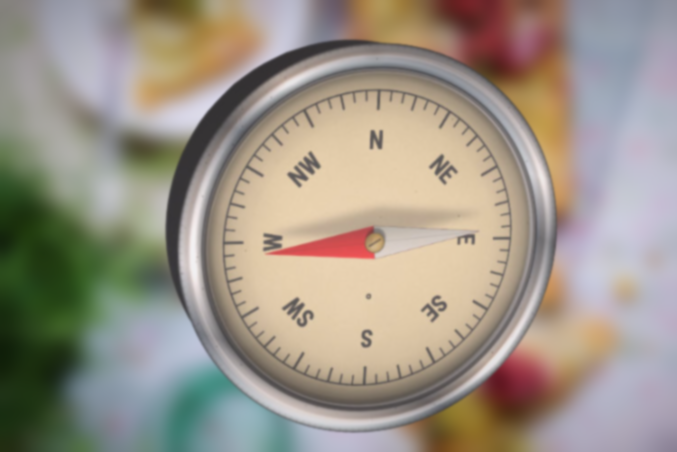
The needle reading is value=265 unit=°
